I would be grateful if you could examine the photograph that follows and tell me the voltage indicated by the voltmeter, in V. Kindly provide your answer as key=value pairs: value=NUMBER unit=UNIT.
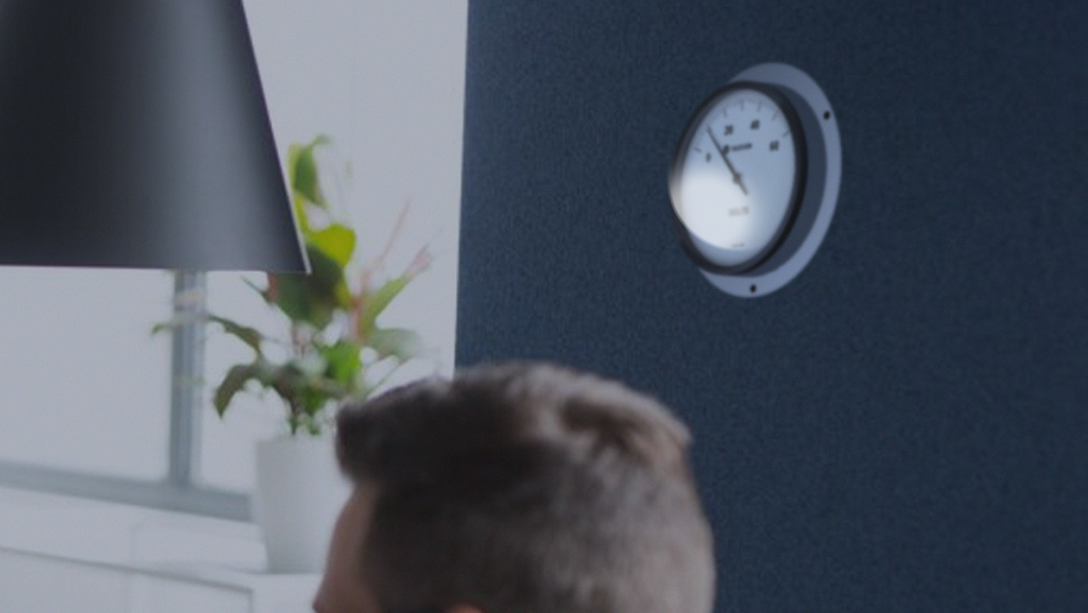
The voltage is value=10 unit=V
